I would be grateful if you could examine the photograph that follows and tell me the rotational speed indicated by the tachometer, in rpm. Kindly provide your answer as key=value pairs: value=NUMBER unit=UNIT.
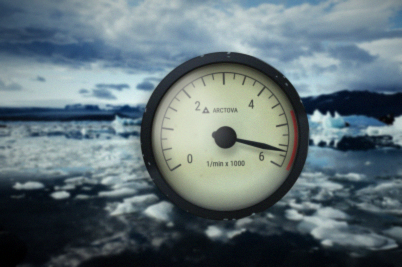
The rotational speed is value=5625 unit=rpm
